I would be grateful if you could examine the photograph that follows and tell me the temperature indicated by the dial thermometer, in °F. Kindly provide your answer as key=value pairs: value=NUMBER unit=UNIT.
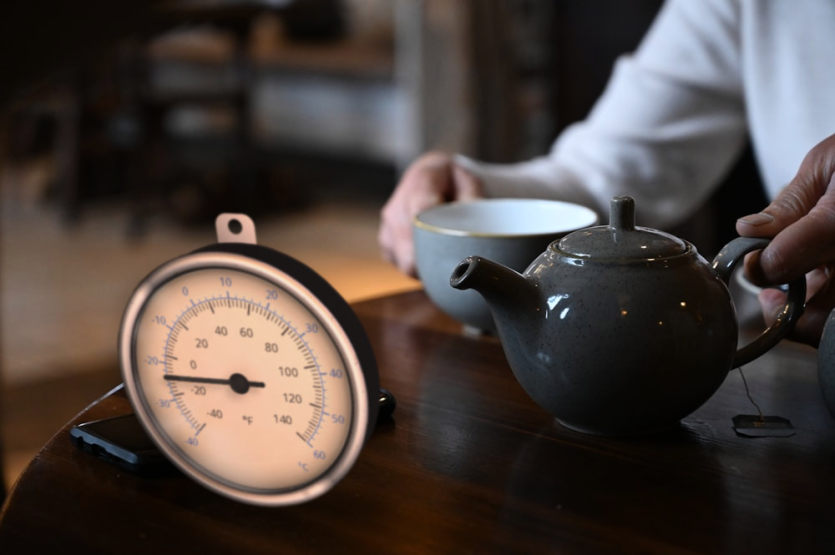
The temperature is value=-10 unit=°F
